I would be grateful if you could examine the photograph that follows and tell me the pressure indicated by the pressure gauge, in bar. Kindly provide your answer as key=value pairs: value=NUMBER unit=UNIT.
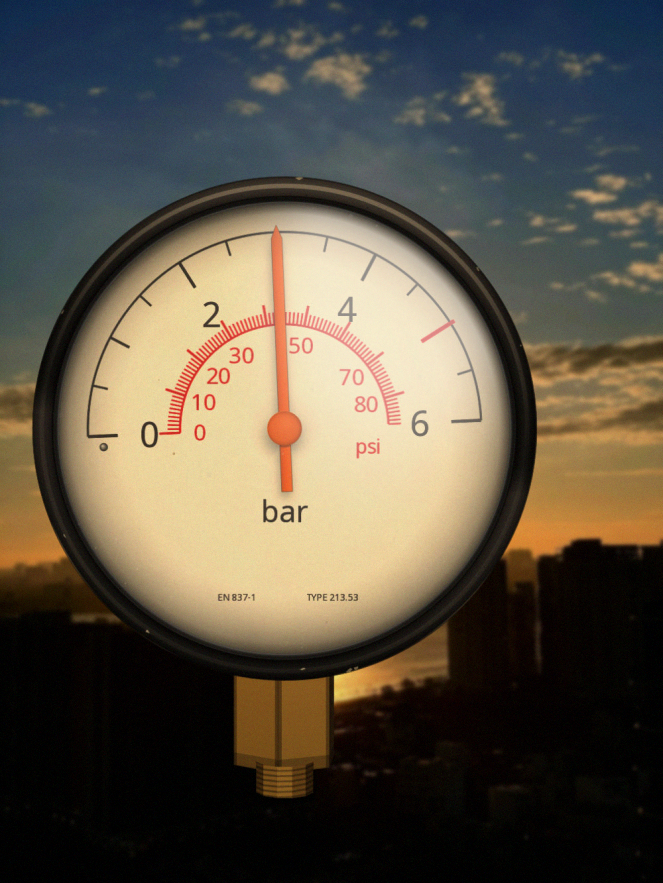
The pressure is value=3 unit=bar
